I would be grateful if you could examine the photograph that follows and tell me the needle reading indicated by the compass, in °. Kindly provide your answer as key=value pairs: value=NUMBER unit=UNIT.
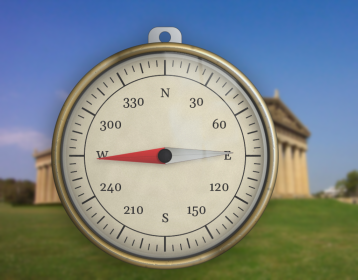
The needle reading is value=267.5 unit=°
